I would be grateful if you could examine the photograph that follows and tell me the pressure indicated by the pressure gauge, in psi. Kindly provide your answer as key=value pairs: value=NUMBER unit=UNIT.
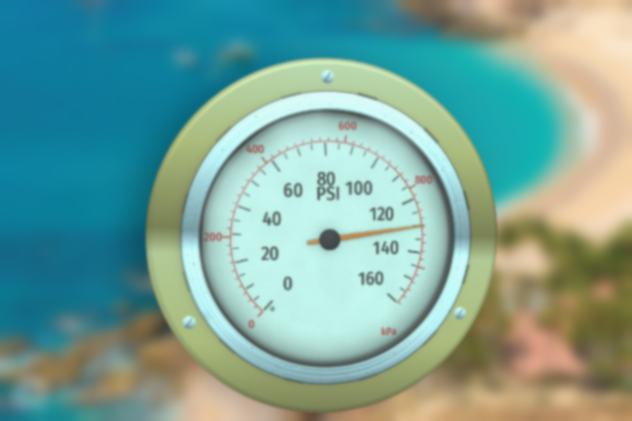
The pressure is value=130 unit=psi
